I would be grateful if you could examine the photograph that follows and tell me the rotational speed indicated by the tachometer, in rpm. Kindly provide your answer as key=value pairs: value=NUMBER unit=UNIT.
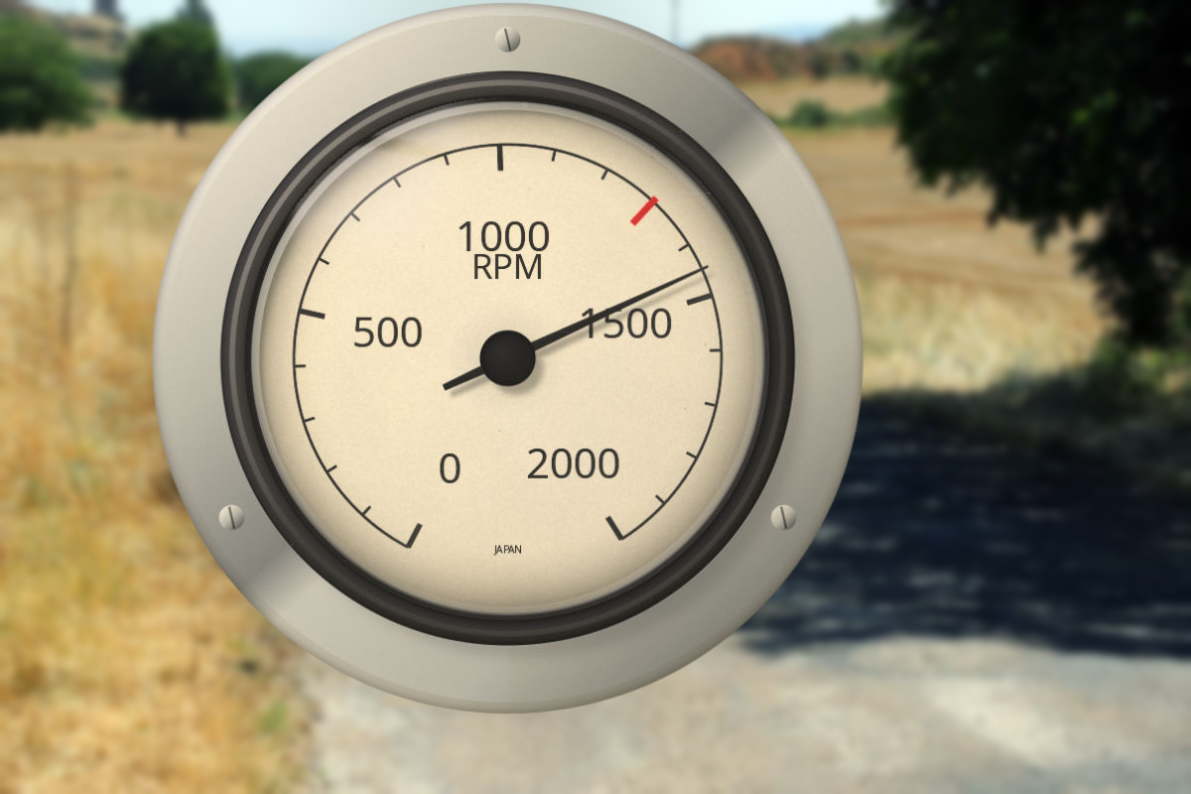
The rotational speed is value=1450 unit=rpm
